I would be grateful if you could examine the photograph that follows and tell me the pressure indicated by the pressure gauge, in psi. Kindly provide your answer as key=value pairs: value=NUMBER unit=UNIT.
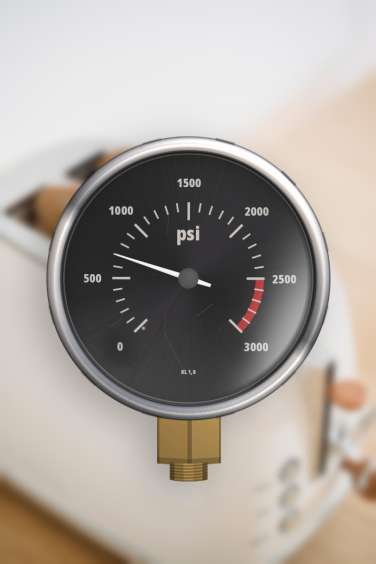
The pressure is value=700 unit=psi
